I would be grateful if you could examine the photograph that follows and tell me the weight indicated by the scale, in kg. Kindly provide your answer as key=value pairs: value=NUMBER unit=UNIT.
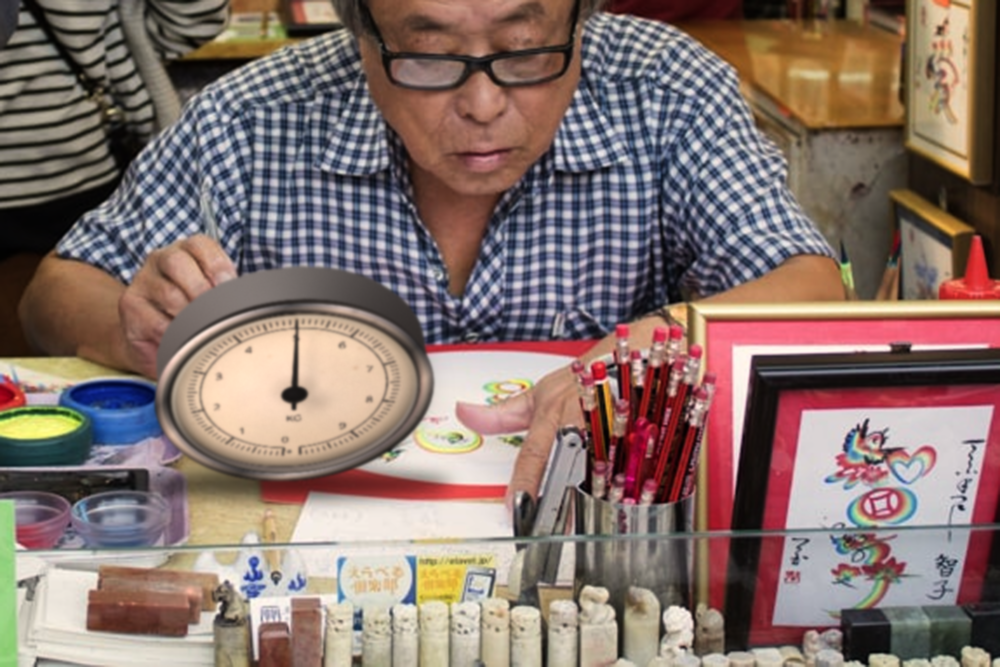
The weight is value=5 unit=kg
